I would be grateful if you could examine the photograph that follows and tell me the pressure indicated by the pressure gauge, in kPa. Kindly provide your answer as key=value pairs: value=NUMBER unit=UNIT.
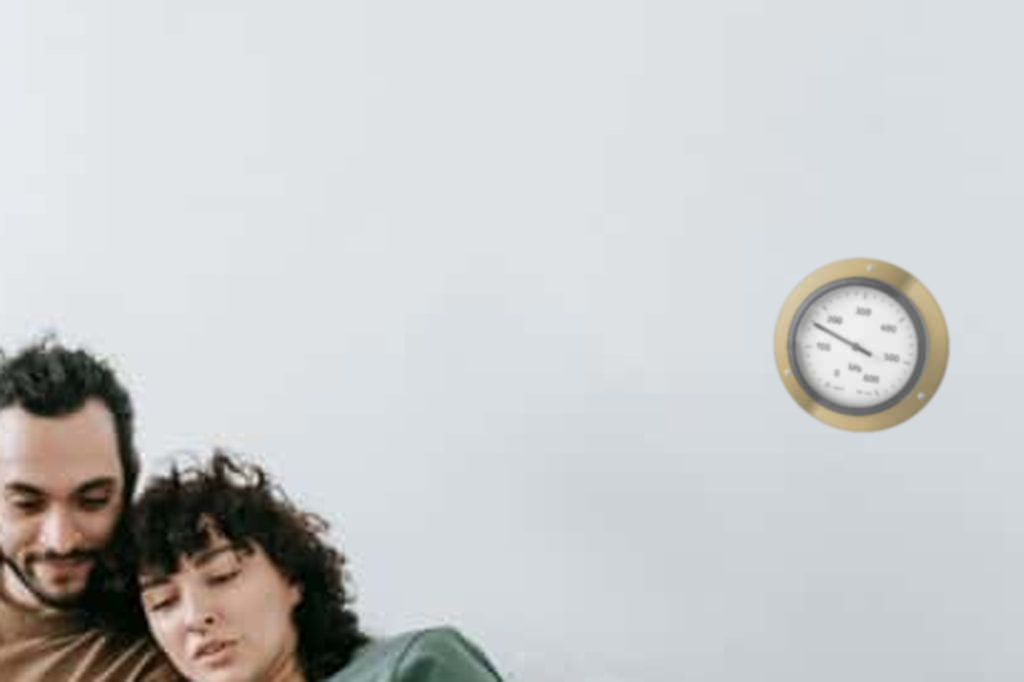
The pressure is value=160 unit=kPa
